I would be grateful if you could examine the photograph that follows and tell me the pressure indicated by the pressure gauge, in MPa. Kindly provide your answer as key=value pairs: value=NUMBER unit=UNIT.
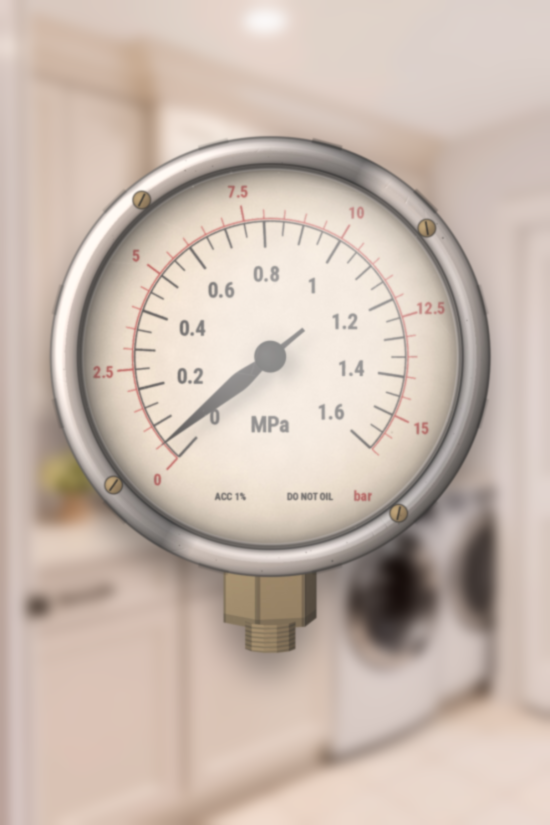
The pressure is value=0.05 unit=MPa
